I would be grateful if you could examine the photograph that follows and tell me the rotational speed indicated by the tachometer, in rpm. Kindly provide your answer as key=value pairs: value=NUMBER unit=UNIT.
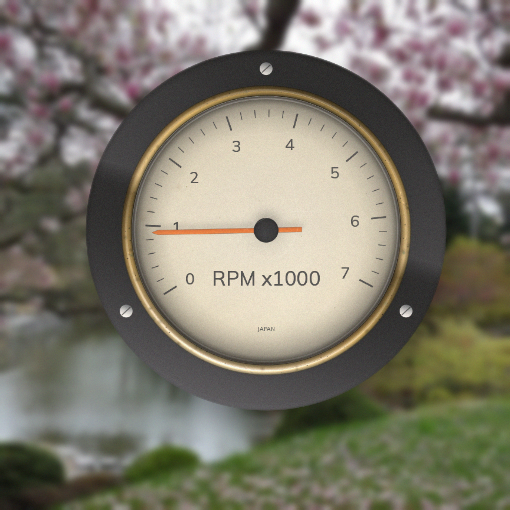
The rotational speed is value=900 unit=rpm
